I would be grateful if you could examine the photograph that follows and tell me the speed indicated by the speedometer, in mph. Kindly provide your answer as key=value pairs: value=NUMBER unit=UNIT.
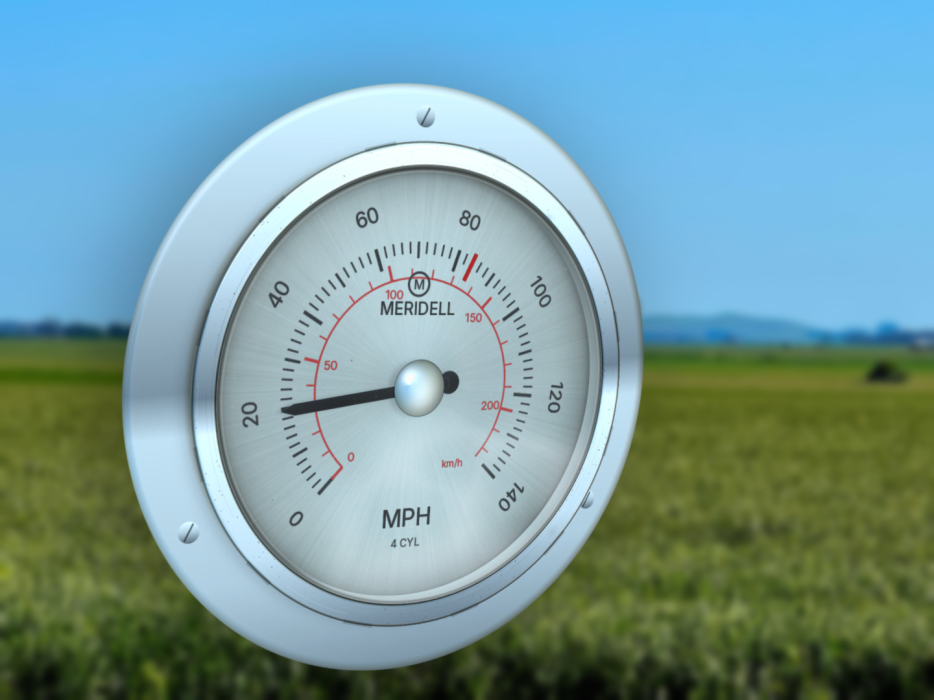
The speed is value=20 unit=mph
